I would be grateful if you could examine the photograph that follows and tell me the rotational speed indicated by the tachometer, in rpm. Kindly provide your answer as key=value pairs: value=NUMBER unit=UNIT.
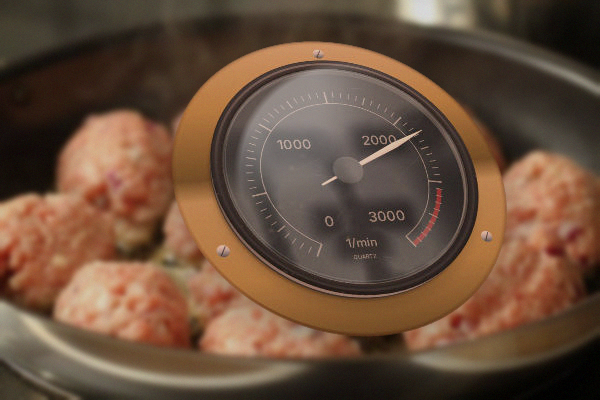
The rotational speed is value=2150 unit=rpm
